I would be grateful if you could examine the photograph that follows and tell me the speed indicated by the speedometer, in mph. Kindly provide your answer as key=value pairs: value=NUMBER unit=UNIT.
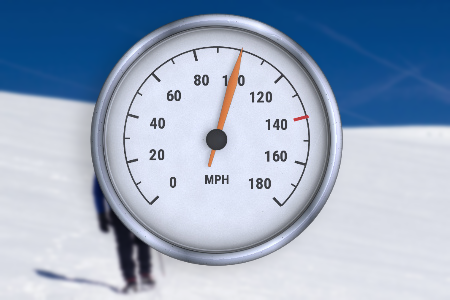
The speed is value=100 unit=mph
